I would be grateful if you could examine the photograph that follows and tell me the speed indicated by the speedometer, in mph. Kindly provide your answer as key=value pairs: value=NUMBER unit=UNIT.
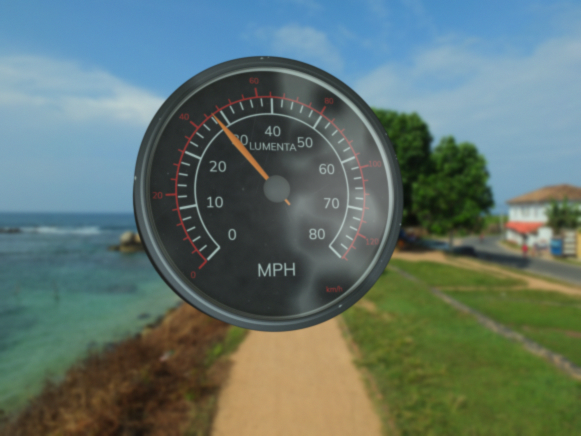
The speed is value=28 unit=mph
